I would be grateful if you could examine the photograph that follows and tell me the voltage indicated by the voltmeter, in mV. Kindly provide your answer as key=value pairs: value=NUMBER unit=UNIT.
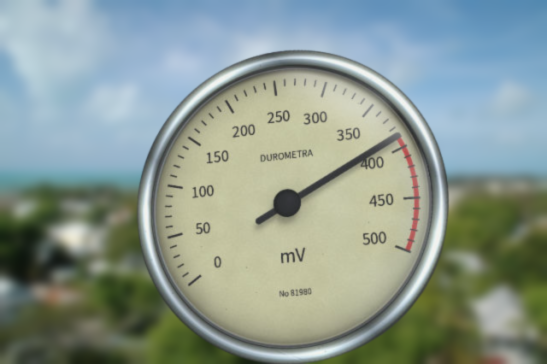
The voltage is value=390 unit=mV
